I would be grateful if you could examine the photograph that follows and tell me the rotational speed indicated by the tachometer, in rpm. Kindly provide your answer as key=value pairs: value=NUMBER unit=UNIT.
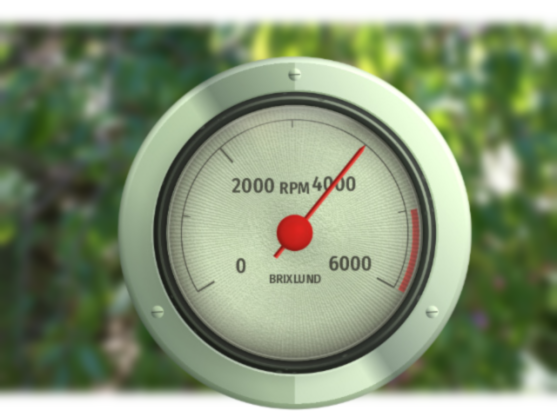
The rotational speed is value=4000 unit=rpm
